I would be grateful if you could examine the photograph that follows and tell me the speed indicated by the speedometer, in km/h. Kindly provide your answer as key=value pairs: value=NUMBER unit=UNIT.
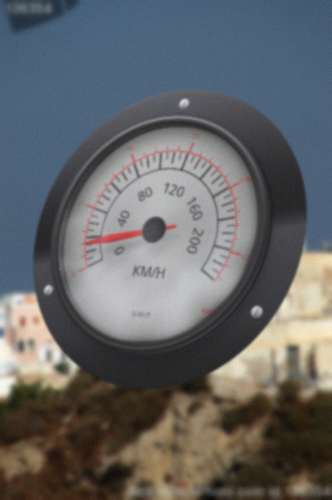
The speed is value=15 unit=km/h
